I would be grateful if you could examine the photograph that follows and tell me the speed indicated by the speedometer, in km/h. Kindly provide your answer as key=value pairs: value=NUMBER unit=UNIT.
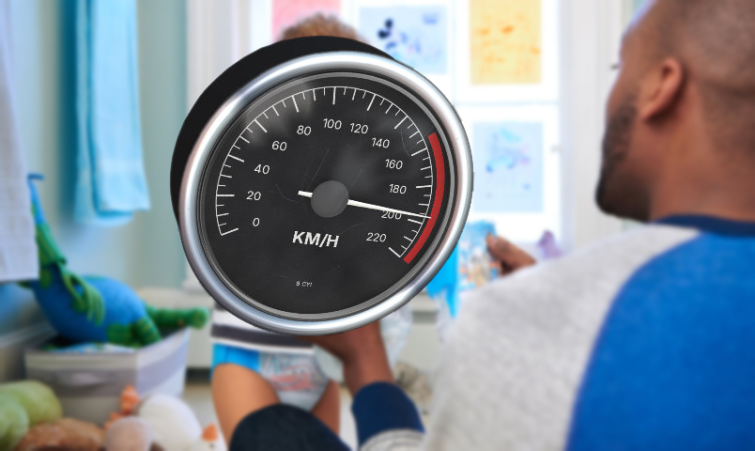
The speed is value=195 unit=km/h
